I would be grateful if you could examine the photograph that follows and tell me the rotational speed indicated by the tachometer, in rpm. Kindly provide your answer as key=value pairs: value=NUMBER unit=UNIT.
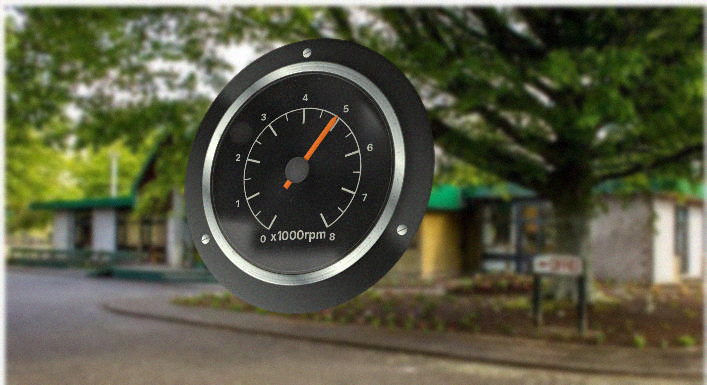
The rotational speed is value=5000 unit=rpm
